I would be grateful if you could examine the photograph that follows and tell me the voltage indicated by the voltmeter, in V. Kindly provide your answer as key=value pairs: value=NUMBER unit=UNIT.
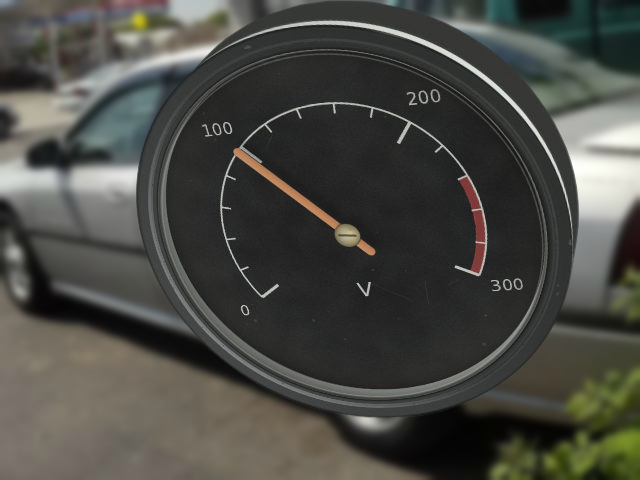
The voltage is value=100 unit=V
